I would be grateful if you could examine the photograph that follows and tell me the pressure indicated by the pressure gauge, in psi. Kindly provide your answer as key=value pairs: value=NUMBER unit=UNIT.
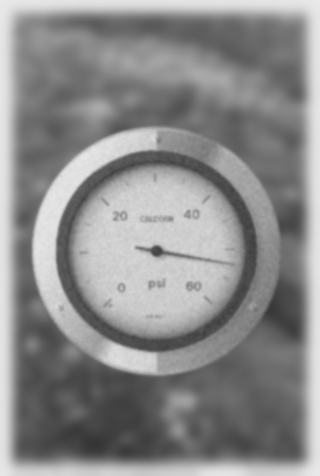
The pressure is value=52.5 unit=psi
